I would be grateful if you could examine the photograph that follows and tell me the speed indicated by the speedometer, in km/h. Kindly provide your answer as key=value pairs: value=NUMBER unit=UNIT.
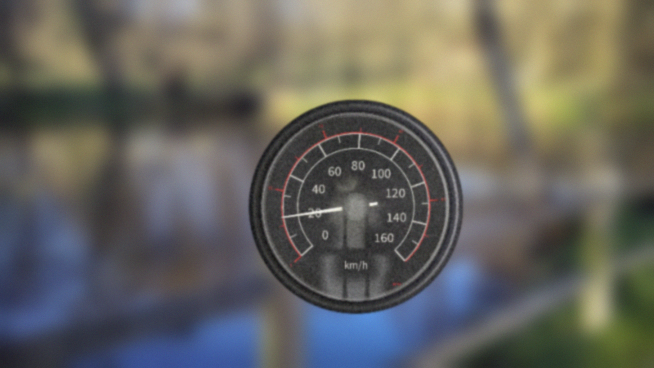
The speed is value=20 unit=km/h
